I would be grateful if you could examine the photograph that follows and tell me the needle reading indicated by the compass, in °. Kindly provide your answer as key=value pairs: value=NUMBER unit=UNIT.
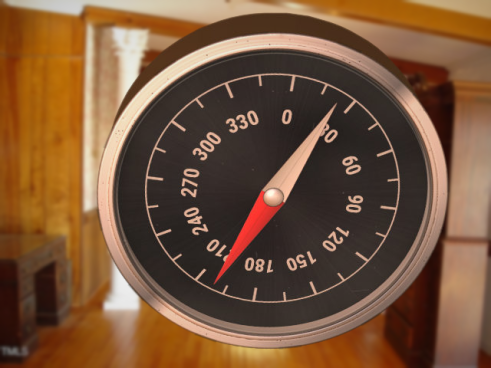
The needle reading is value=202.5 unit=°
